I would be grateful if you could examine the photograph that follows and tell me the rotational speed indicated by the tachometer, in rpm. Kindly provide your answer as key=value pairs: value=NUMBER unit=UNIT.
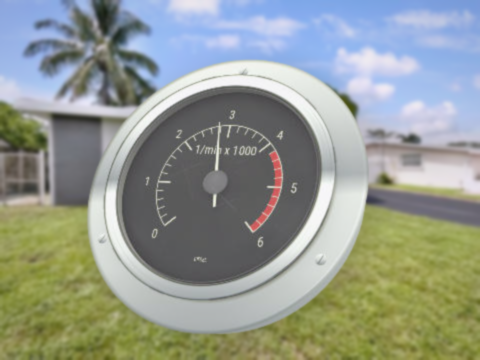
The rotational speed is value=2800 unit=rpm
